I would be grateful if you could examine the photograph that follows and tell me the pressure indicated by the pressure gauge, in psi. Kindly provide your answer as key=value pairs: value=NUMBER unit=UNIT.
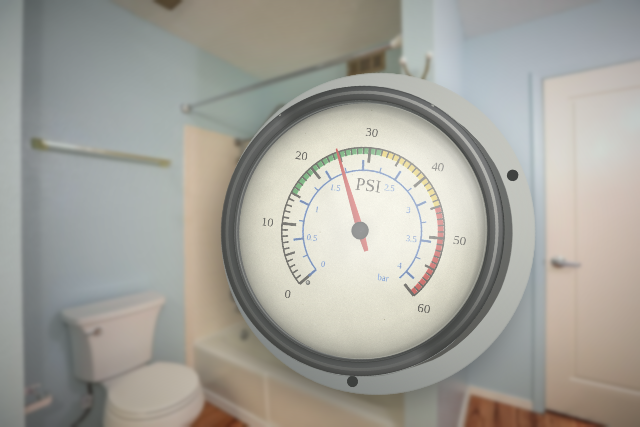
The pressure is value=25 unit=psi
